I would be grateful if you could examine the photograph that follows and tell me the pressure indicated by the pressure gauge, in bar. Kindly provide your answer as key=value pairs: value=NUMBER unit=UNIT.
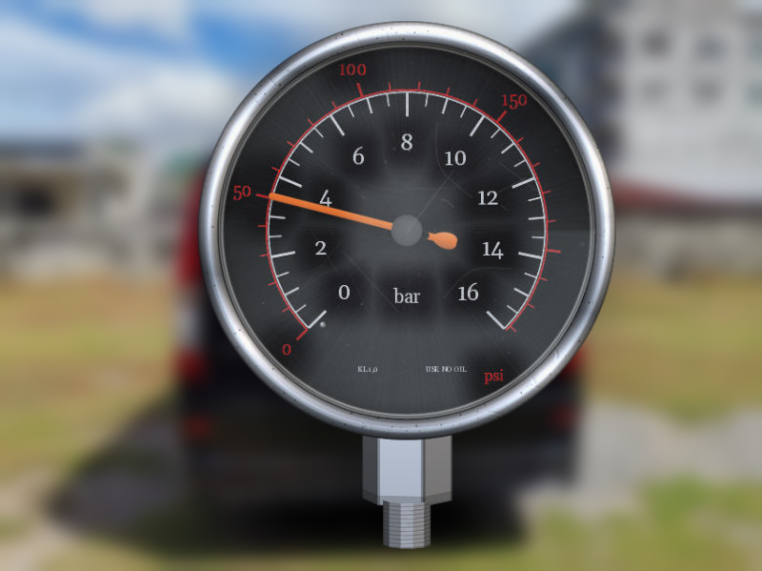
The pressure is value=3.5 unit=bar
